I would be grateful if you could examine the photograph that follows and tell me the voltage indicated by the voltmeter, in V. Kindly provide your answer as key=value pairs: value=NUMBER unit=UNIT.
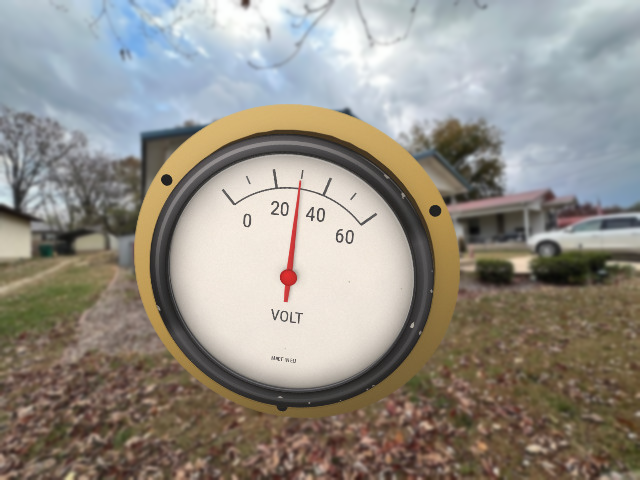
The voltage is value=30 unit=V
